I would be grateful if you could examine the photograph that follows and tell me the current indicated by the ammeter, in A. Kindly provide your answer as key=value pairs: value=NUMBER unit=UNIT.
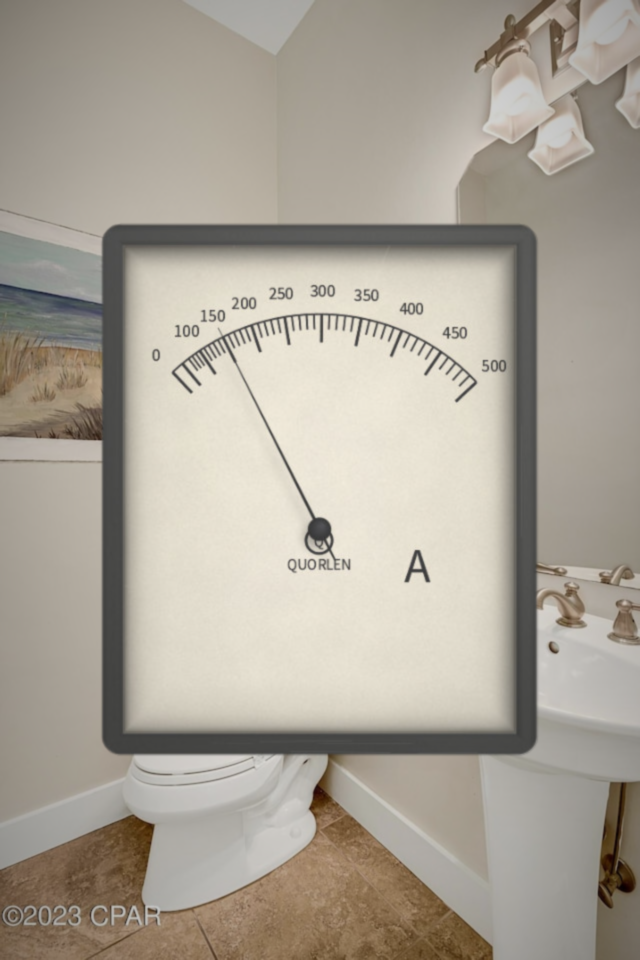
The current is value=150 unit=A
